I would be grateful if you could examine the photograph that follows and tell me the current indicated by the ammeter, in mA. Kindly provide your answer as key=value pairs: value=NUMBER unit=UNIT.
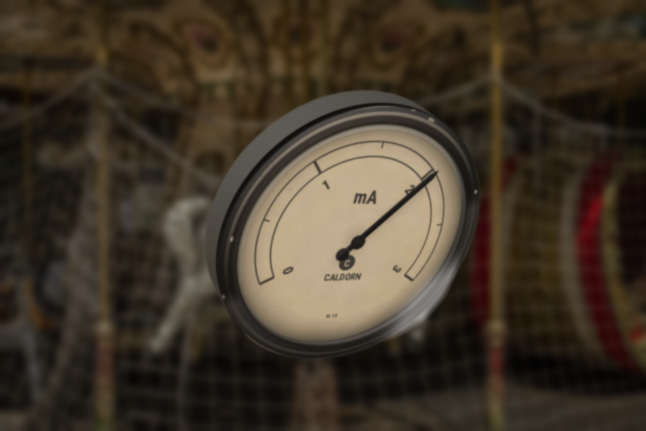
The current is value=2 unit=mA
